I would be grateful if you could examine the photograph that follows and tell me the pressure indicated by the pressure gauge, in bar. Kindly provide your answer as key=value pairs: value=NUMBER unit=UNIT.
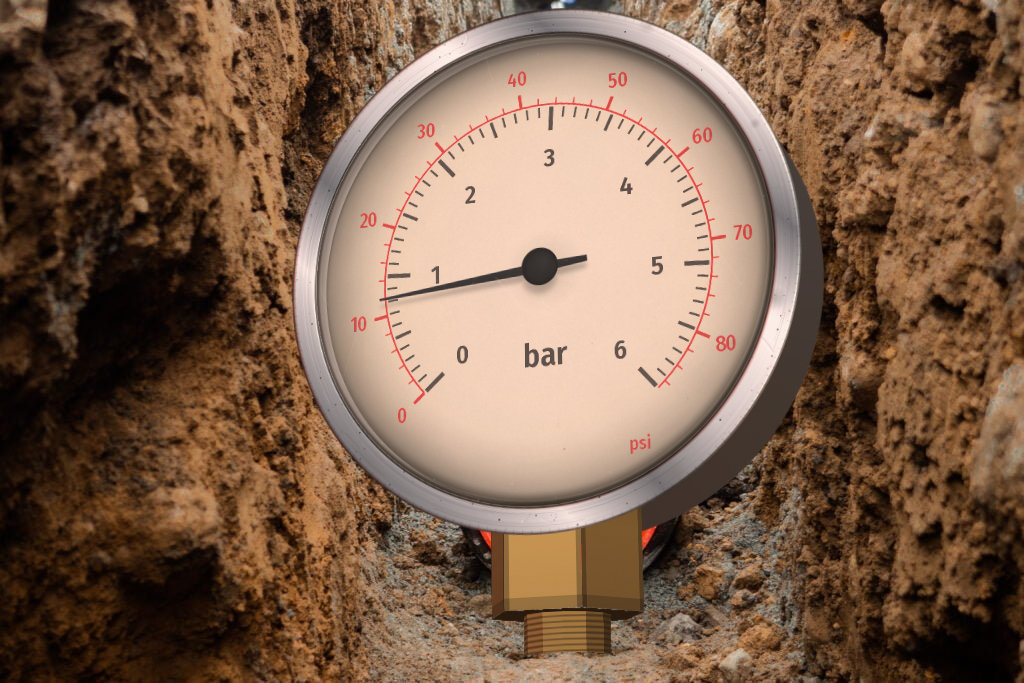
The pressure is value=0.8 unit=bar
